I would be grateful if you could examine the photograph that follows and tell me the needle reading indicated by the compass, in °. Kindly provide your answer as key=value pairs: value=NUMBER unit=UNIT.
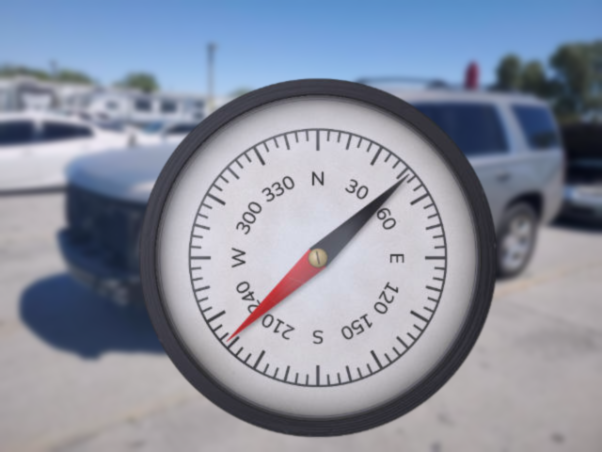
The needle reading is value=227.5 unit=°
